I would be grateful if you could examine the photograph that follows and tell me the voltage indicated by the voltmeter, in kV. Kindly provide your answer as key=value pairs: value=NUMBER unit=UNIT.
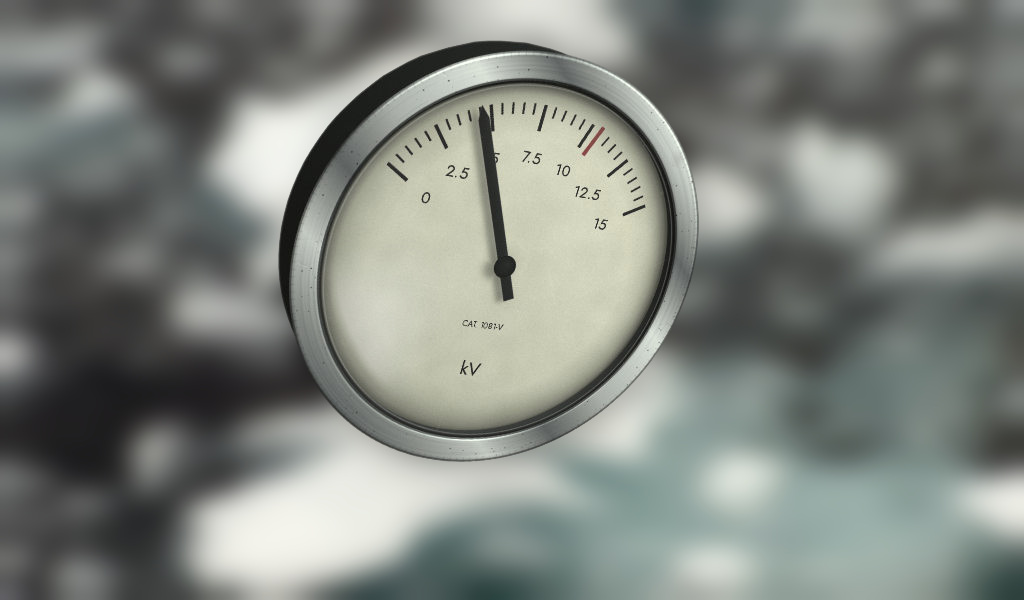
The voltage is value=4.5 unit=kV
